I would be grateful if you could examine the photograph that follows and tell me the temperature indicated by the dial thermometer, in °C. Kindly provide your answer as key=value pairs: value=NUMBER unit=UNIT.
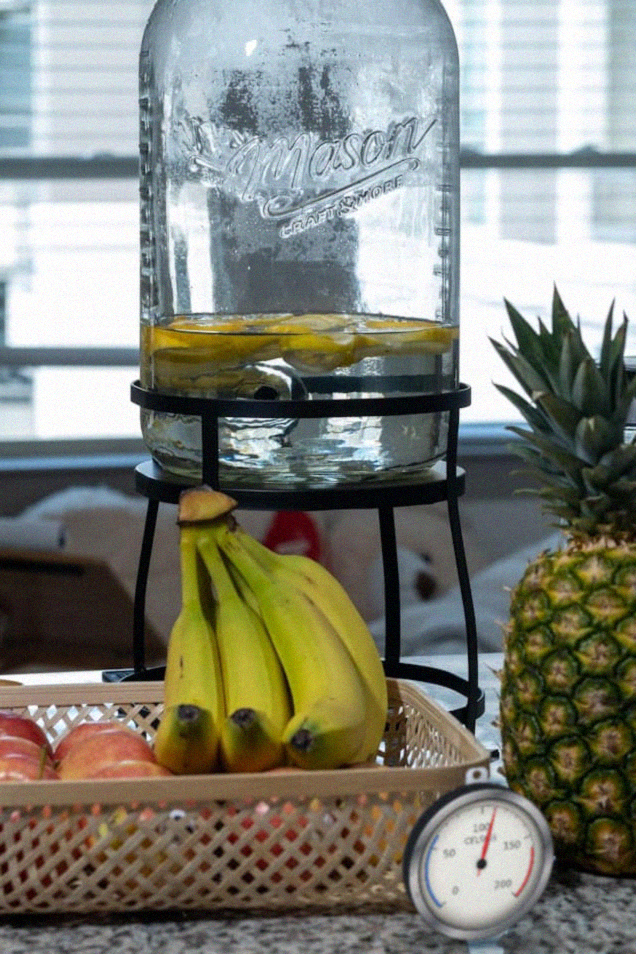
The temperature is value=110 unit=°C
